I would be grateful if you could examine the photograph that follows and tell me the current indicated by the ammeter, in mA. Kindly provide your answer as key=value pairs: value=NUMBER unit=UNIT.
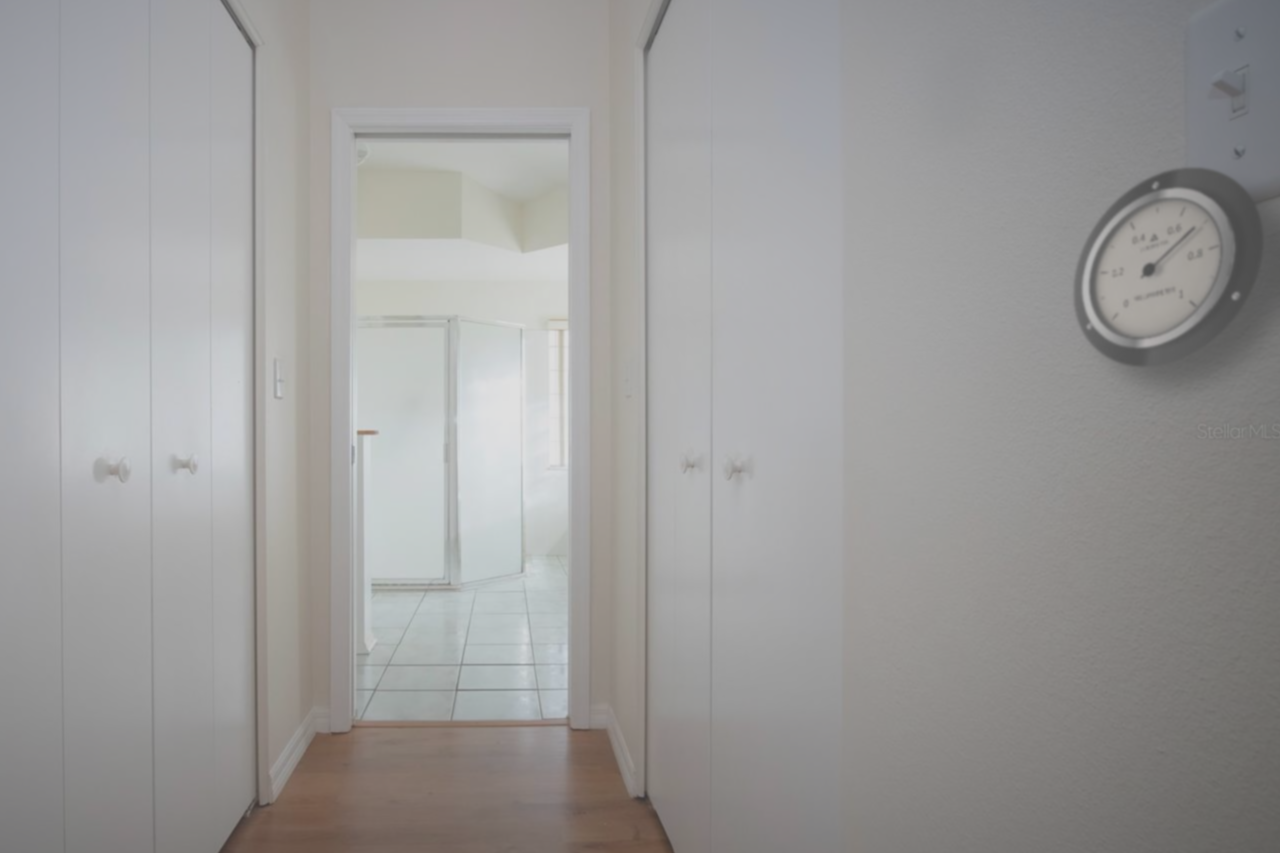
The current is value=0.7 unit=mA
